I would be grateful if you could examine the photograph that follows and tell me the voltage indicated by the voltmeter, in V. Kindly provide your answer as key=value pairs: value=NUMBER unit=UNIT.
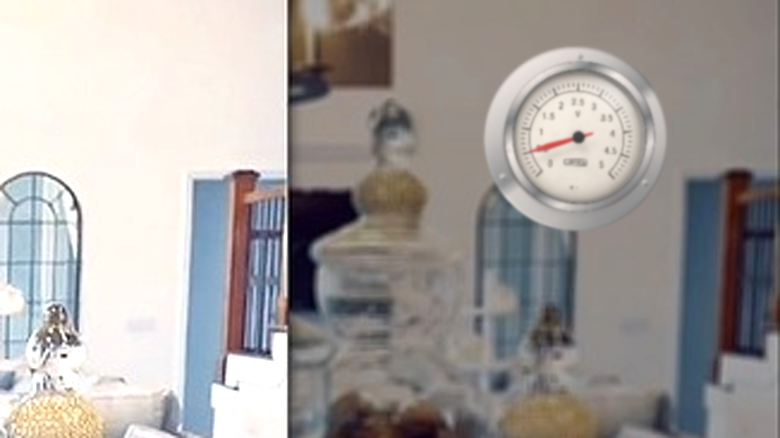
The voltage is value=0.5 unit=V
